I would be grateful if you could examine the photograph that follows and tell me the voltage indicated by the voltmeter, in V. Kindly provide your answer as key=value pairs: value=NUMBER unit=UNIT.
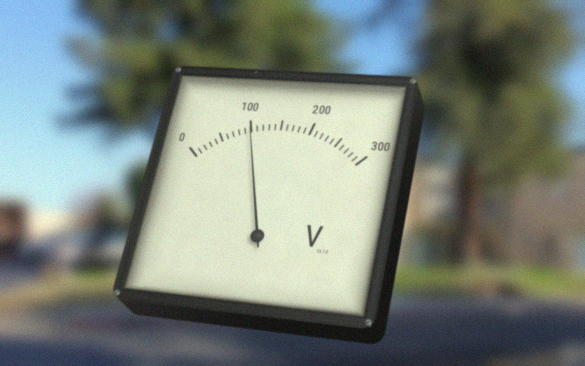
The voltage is value=100 unit=V
